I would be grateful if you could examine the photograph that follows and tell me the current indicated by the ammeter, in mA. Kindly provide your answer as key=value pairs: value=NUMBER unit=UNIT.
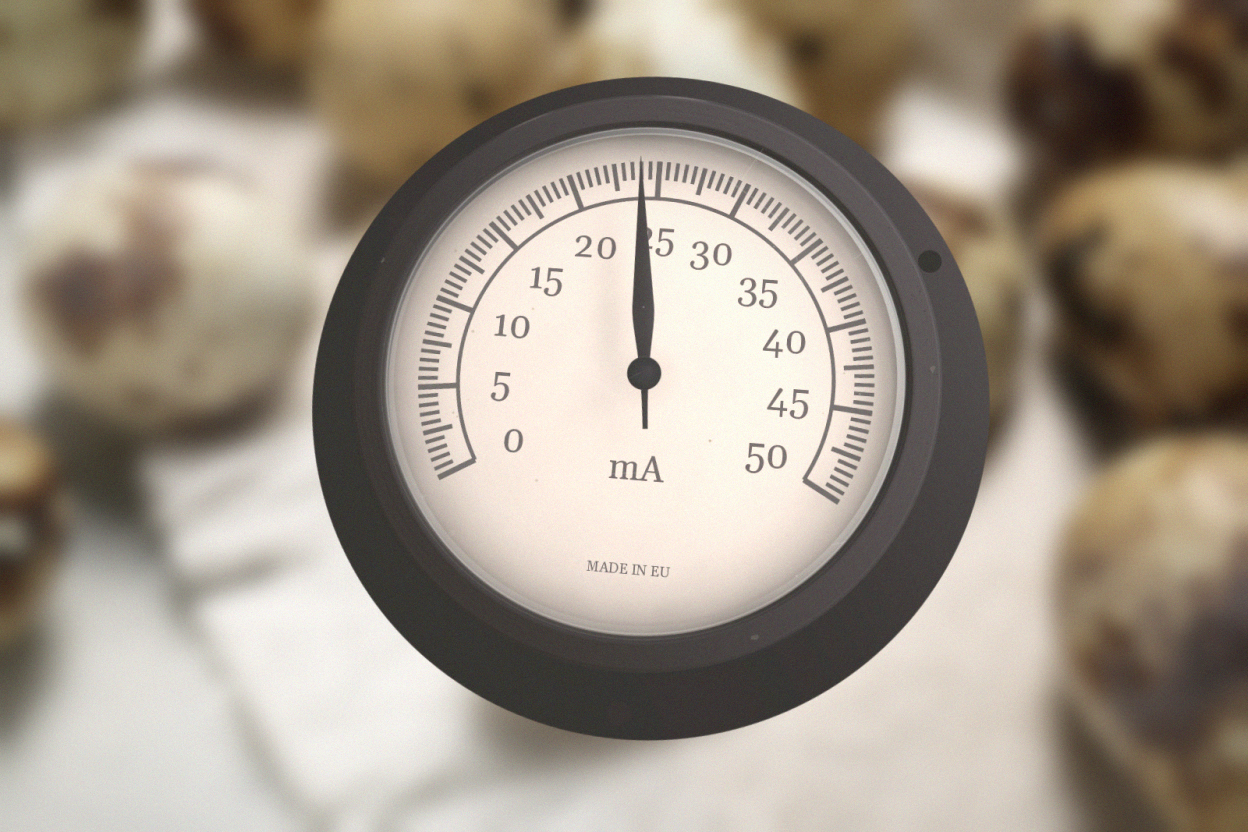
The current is value=24 unit=mA
